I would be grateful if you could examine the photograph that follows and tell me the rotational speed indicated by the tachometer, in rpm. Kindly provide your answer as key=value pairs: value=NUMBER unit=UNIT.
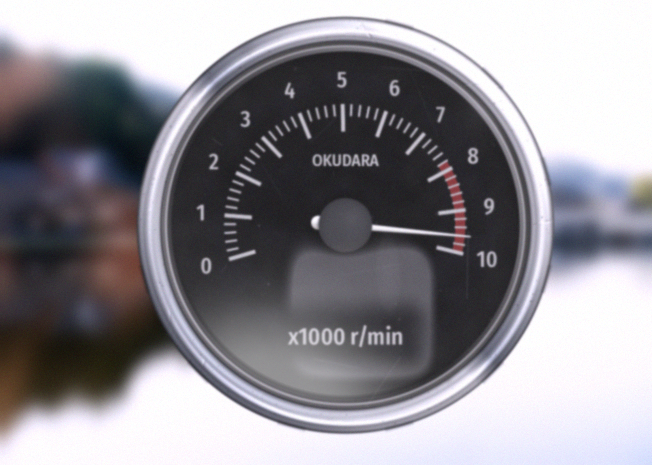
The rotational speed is value=9600 unit=rpm
